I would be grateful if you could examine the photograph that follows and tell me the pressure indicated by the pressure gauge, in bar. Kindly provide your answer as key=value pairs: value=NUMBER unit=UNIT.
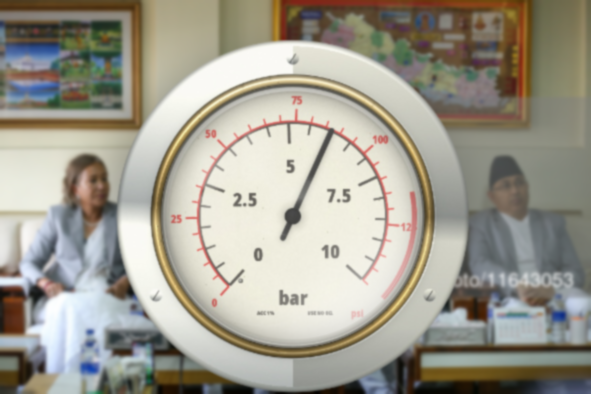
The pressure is value=6 unit=bar
